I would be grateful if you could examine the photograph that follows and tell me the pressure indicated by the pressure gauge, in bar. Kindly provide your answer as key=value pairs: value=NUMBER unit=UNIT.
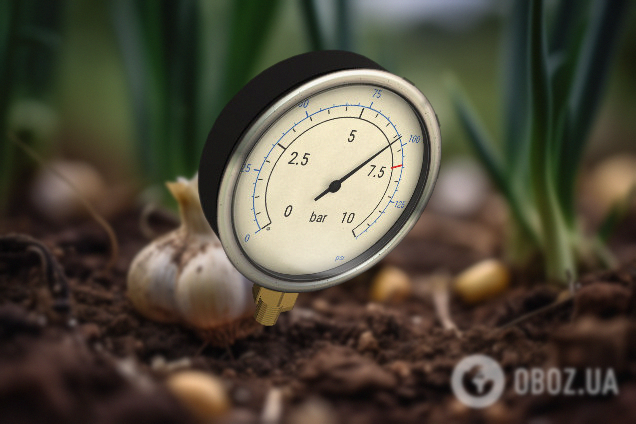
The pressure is value=6.5 unit=bar
